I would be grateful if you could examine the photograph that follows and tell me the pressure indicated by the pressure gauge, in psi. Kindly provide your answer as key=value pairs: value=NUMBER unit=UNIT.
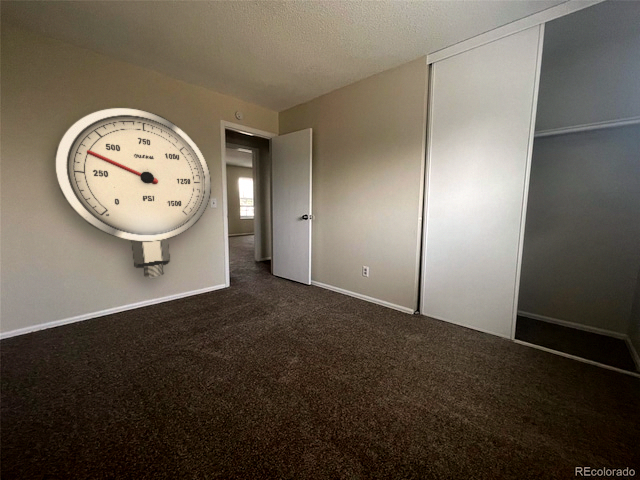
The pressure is value=375 unit=psi
